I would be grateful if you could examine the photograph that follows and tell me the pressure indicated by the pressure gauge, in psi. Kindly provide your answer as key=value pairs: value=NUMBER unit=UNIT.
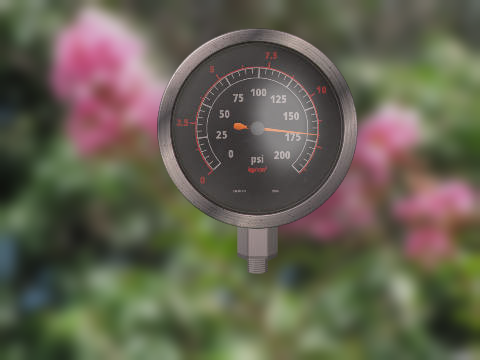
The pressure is value=170 unit=psi
